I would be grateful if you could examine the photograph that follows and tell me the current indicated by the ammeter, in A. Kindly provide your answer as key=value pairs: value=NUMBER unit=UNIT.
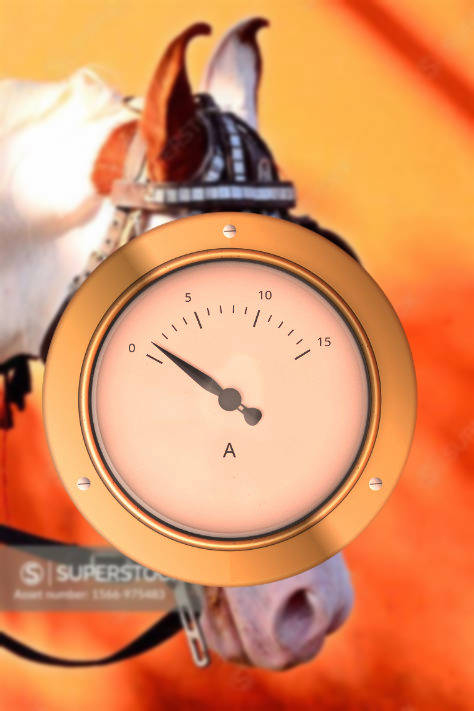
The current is value=1 unit=A
